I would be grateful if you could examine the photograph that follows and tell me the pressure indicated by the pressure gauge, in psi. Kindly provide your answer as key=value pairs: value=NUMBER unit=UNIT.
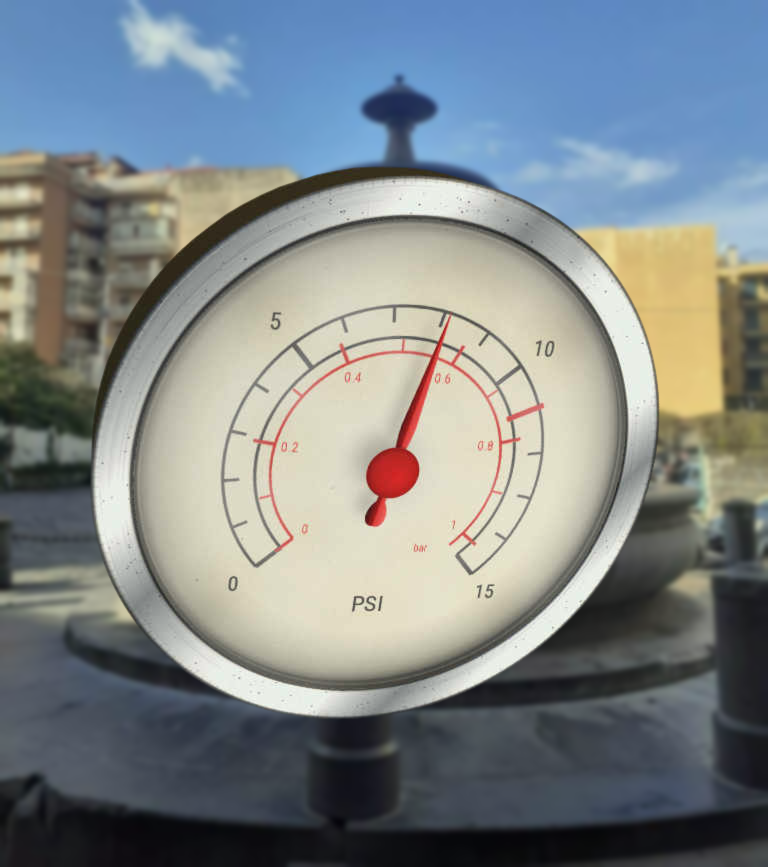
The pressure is value=8 unit=psi
